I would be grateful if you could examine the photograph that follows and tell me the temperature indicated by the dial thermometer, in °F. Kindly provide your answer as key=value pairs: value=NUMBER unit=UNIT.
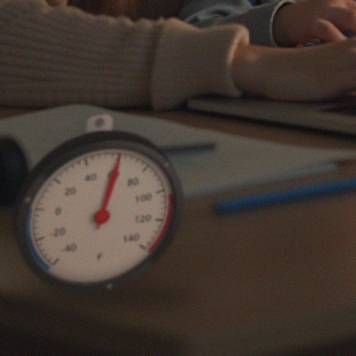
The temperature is value=60 unit=°F
